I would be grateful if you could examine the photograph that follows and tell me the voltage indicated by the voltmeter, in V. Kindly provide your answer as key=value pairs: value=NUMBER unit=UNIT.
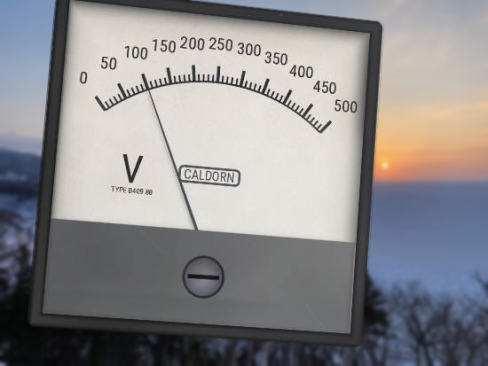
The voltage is value=100 unit=V
